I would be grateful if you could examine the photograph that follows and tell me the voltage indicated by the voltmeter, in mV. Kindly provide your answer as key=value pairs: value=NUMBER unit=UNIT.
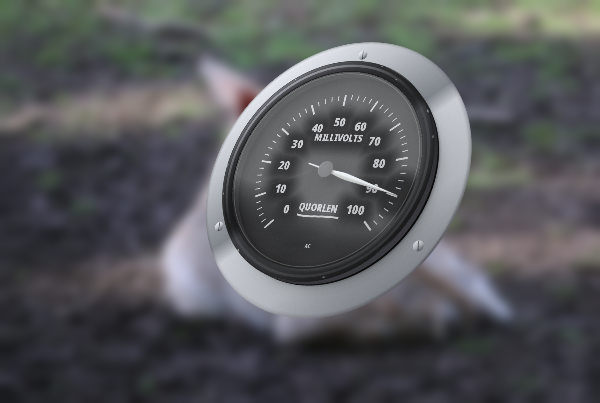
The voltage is value=90 unit=mV
